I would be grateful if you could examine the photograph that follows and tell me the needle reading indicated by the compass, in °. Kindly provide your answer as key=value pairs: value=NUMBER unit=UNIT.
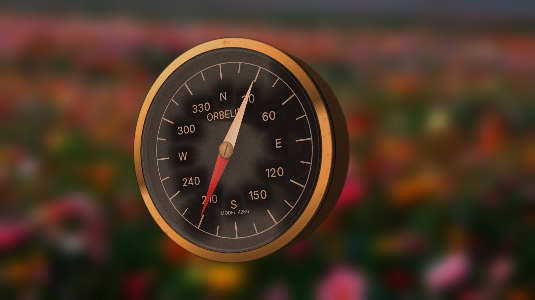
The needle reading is value=210 unit=°
